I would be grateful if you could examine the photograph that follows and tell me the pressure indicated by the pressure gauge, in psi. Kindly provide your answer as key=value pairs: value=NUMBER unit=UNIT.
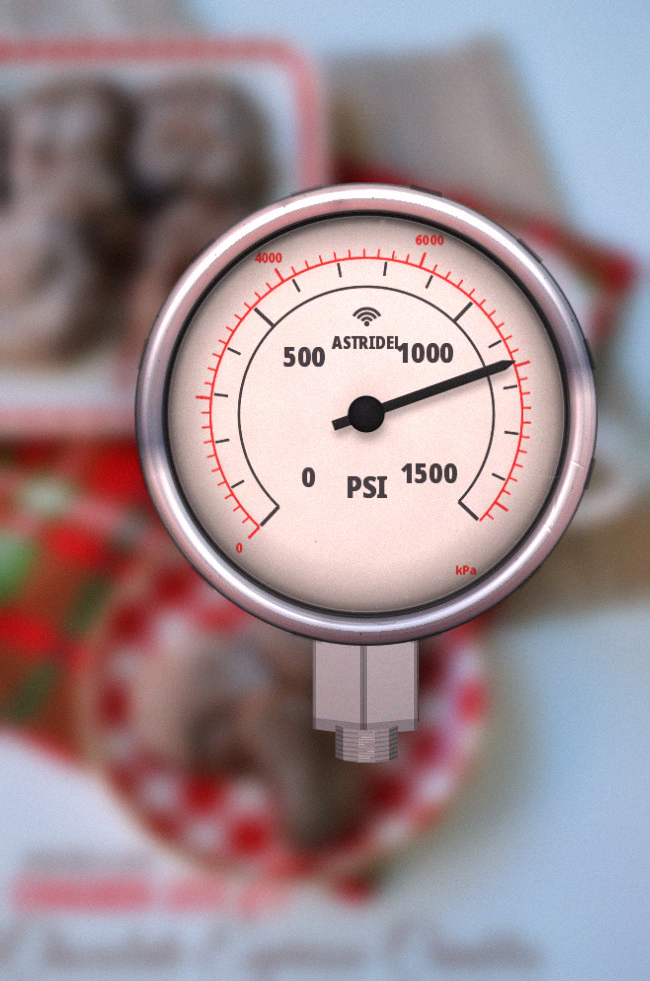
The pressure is value=1150 unit=psi
